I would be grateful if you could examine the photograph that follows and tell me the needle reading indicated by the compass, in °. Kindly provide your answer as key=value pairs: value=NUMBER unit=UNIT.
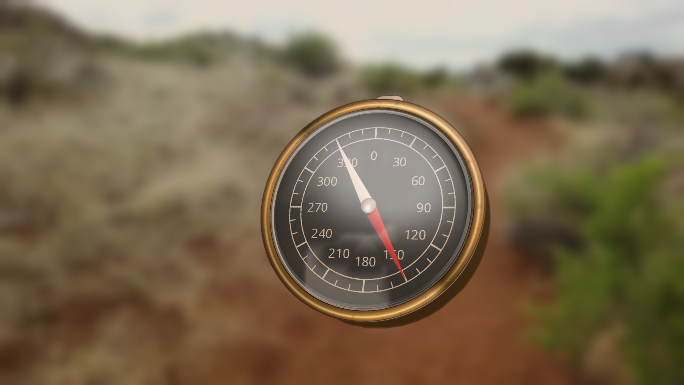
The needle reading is value=150 unit=°
